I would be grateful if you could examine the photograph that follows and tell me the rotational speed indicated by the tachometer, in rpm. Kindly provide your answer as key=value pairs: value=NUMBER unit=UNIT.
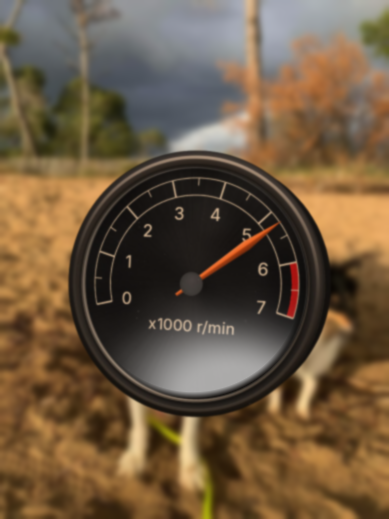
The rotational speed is value=5250 unit=rpm
